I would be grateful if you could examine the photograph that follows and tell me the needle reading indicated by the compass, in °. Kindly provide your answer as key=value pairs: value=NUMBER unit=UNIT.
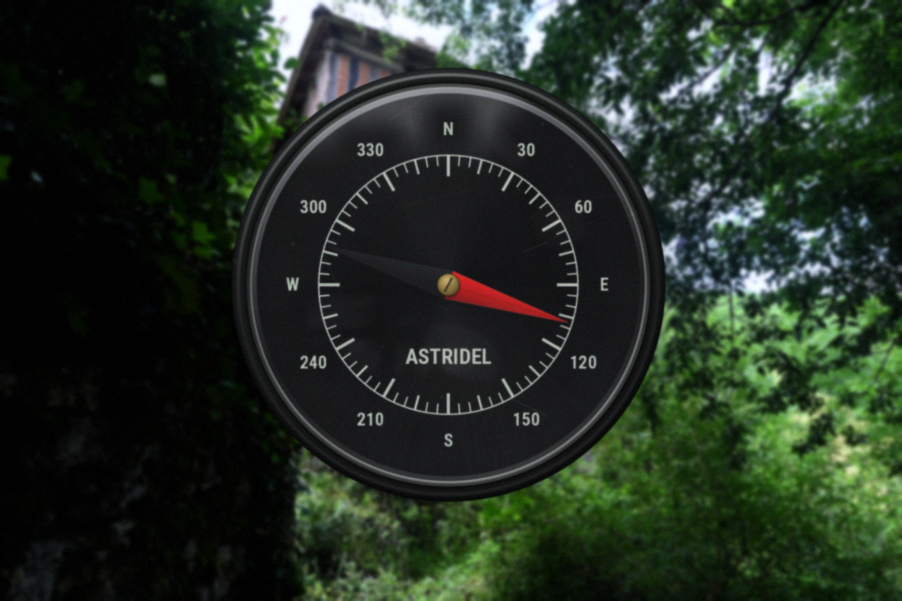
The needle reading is value=107.5 unit=°
